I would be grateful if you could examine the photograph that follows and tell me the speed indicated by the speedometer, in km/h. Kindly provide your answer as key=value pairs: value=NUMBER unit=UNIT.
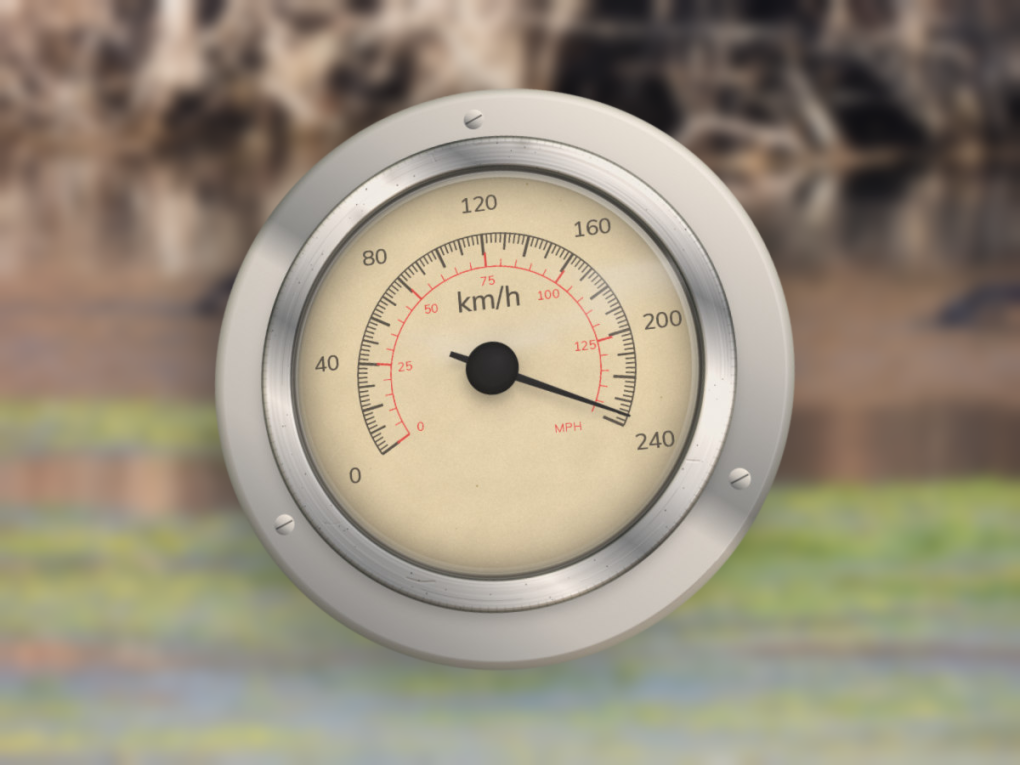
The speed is value=236 unit=km/h
